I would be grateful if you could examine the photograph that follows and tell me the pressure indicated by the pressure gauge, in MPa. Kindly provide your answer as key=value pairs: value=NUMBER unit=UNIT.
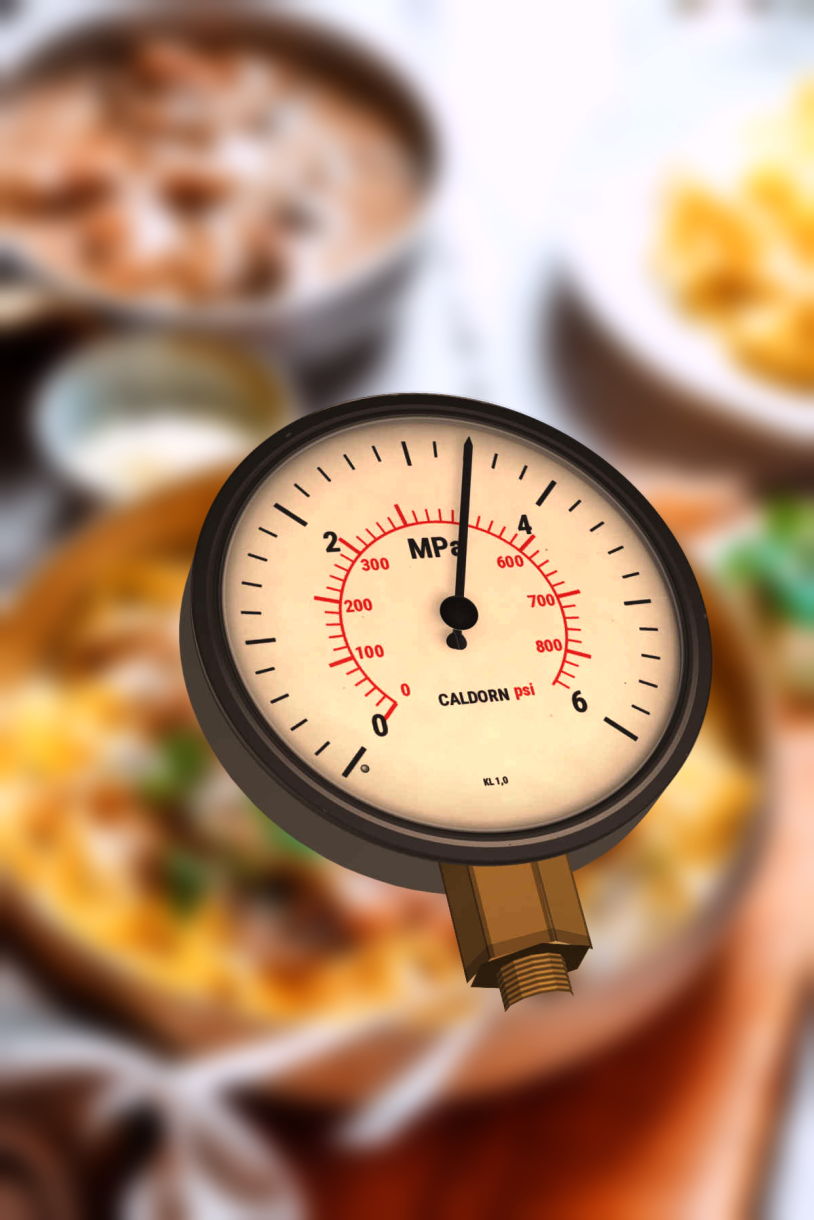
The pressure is value=3.4 unit=MPa
